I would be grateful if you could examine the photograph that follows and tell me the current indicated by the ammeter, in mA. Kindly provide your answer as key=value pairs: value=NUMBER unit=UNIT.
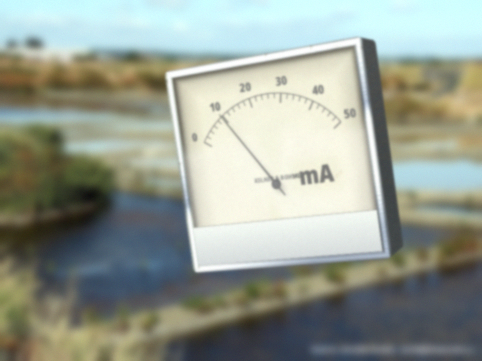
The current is value=10 unit=mA
